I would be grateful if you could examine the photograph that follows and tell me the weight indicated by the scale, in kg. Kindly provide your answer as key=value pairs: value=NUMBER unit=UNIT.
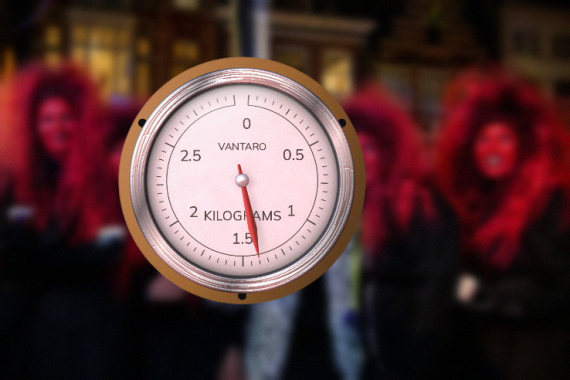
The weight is value=1.4 unit=kg
